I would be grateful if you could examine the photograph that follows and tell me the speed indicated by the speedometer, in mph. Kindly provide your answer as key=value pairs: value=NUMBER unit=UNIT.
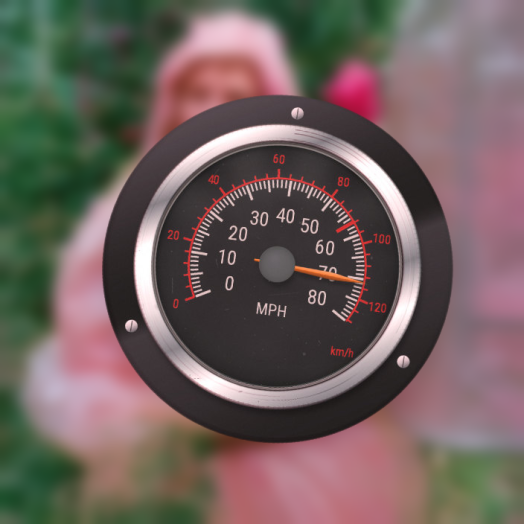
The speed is value=71 unit=mph
